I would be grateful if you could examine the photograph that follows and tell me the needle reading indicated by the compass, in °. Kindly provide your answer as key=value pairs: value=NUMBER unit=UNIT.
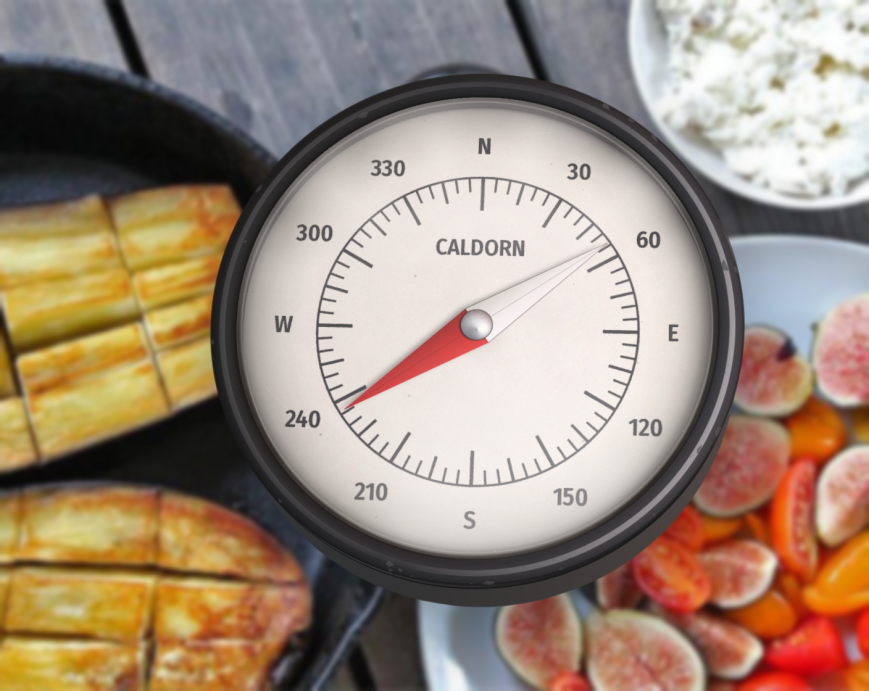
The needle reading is value=235 unit=°
